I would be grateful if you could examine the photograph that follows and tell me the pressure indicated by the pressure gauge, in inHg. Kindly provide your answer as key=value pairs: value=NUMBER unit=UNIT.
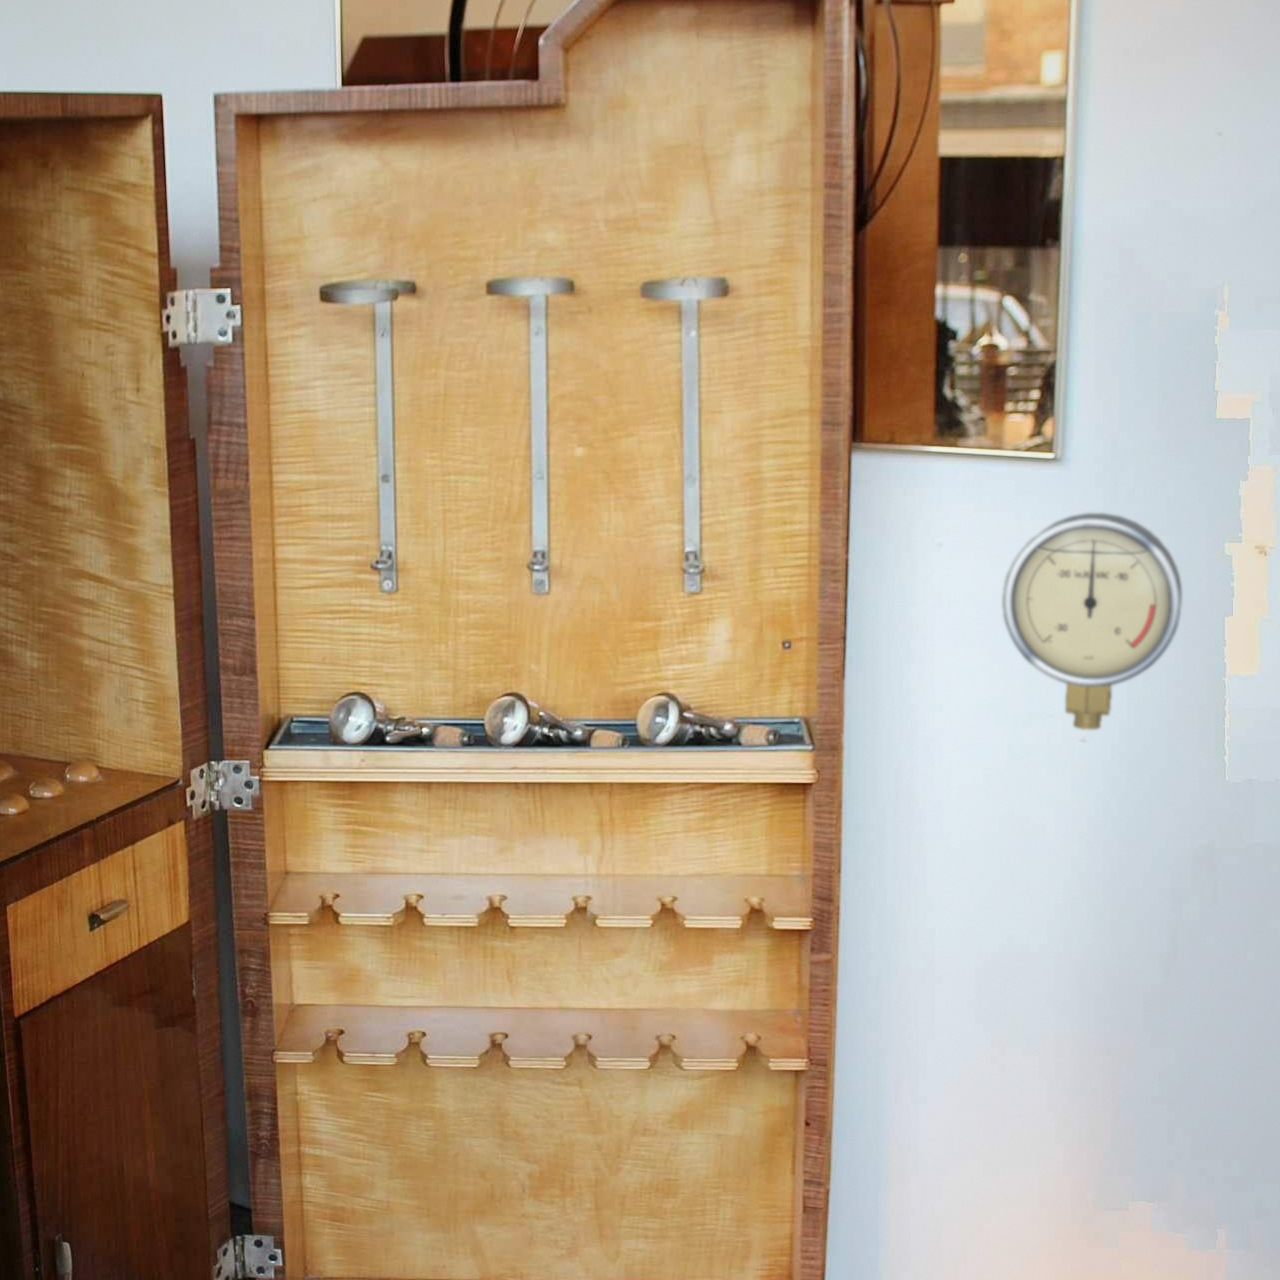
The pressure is value=-15 unit=inHg
